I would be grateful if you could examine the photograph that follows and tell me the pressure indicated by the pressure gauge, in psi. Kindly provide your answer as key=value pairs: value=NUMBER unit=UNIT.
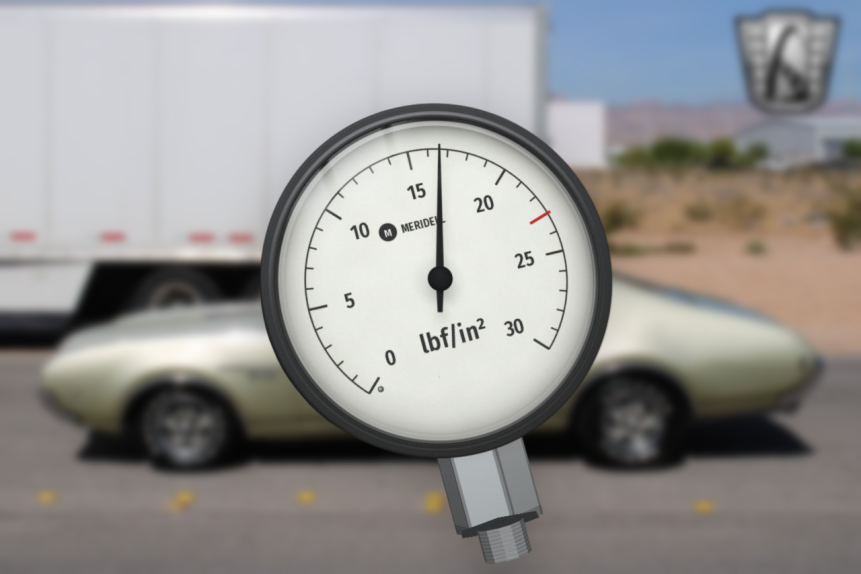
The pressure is value=16.5 unit=psi
